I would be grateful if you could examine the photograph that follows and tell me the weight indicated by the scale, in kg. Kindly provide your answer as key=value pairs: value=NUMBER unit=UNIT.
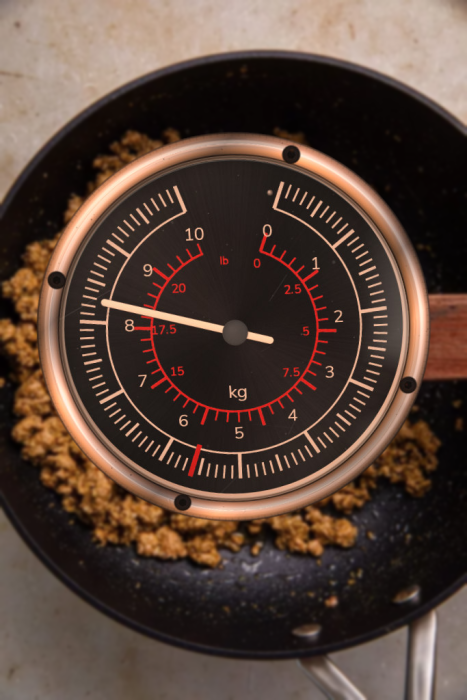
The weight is value=8.3 unit=kg
